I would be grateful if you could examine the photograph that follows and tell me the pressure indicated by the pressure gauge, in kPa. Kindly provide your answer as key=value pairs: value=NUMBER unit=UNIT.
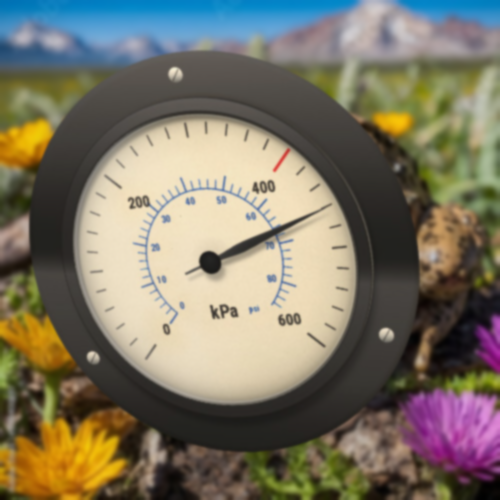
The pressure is value=460 unit=kPa
